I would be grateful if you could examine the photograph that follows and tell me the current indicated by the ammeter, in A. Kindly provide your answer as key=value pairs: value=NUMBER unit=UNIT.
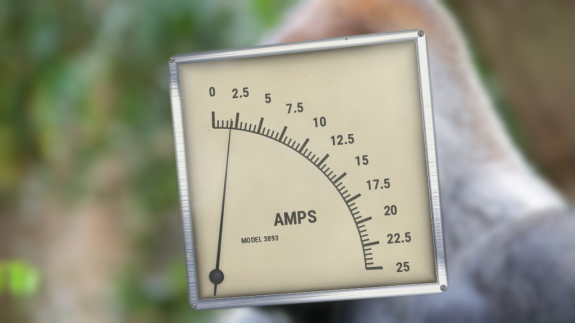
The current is value=2 unit=A
